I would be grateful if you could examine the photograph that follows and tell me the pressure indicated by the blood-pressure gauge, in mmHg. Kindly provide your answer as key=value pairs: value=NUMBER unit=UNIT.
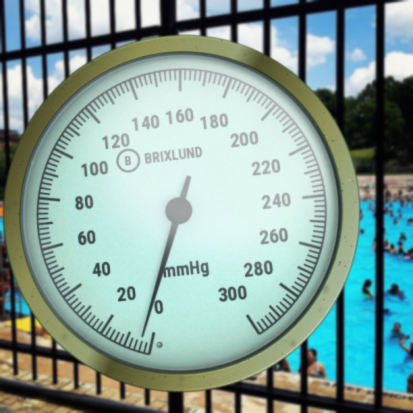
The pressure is value=4 unit=mmHg
